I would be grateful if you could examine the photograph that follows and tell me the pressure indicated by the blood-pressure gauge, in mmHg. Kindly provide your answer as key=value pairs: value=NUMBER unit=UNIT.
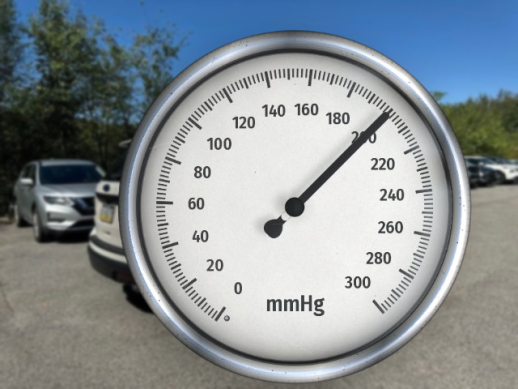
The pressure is value=200 unit=mmHg
